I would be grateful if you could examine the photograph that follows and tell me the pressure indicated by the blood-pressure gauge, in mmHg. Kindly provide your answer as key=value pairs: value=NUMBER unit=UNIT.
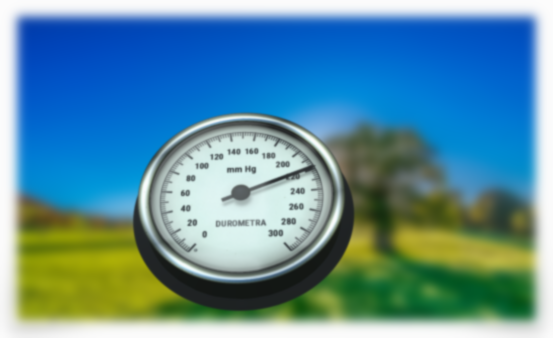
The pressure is value=220 unit=mmHg
